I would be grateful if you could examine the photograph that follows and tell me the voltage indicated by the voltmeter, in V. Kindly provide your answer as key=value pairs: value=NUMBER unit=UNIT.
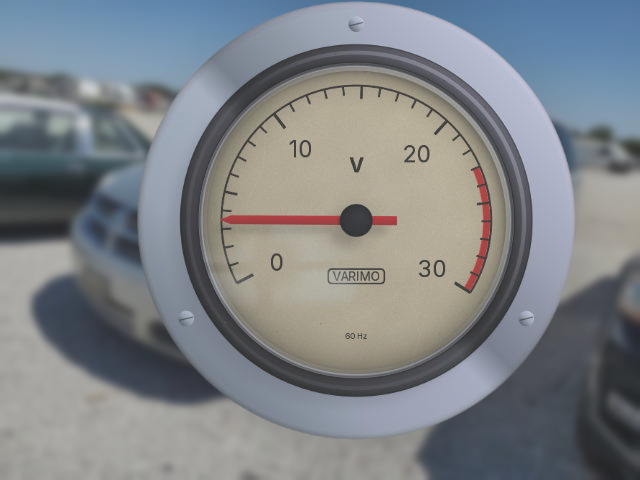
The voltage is value=3.5 unit=V
